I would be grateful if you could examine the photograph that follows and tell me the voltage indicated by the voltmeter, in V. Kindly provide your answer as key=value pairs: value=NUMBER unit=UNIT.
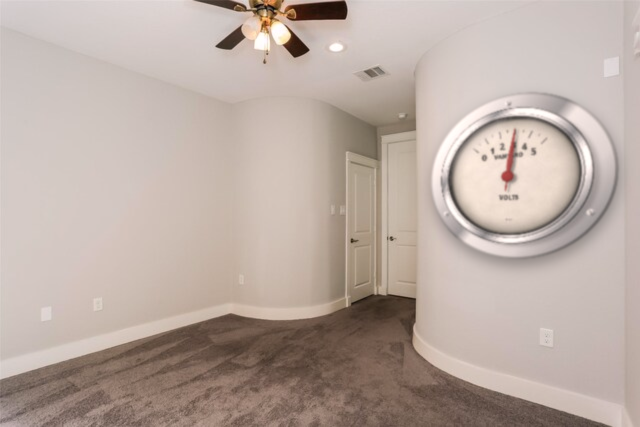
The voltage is value=3 unit=V
